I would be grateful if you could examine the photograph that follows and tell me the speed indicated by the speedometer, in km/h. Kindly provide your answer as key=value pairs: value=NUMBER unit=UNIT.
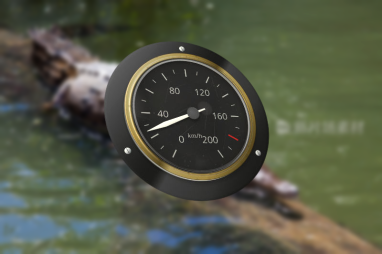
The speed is value=25 unit=km/h
